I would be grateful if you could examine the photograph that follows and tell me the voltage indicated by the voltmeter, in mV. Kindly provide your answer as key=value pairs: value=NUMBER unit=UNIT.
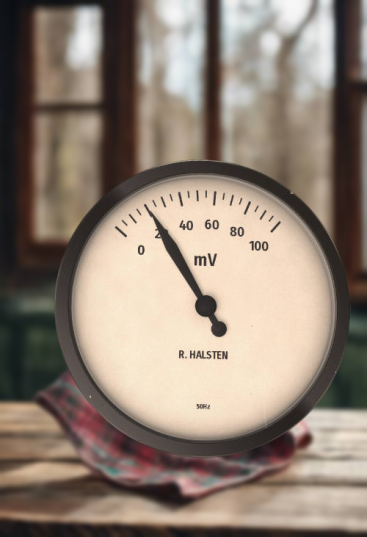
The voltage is value=20 unit=mV
